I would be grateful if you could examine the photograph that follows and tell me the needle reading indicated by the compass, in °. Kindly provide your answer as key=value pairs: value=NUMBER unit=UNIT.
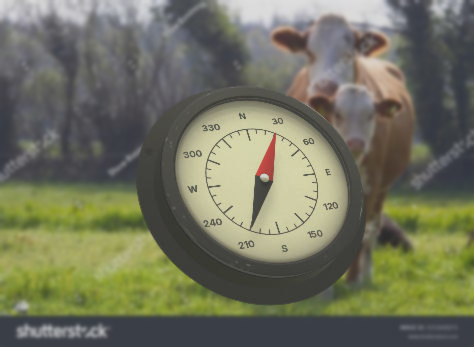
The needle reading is value=30 unit=°
